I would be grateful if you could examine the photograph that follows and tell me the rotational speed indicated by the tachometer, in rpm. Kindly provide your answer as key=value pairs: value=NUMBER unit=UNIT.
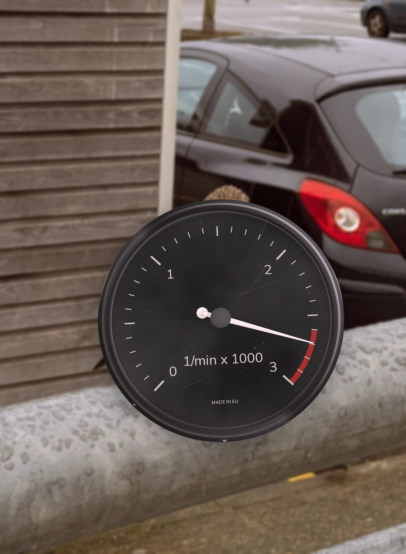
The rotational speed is value=2700 unit=rpm
